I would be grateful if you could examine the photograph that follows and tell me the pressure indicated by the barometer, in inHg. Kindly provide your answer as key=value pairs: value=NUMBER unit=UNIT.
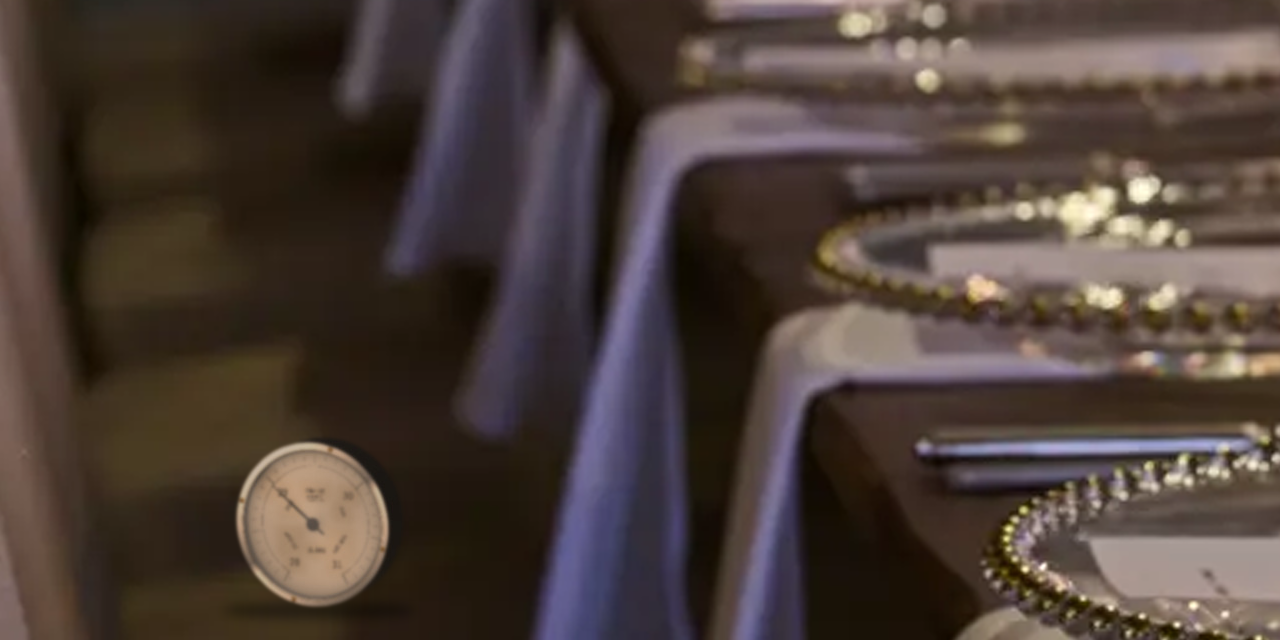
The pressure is value=29 unit=inHg
